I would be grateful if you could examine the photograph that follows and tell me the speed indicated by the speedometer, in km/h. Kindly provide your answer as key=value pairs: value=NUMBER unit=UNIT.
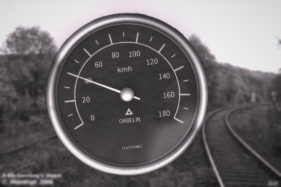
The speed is value=40 unit=km/h
